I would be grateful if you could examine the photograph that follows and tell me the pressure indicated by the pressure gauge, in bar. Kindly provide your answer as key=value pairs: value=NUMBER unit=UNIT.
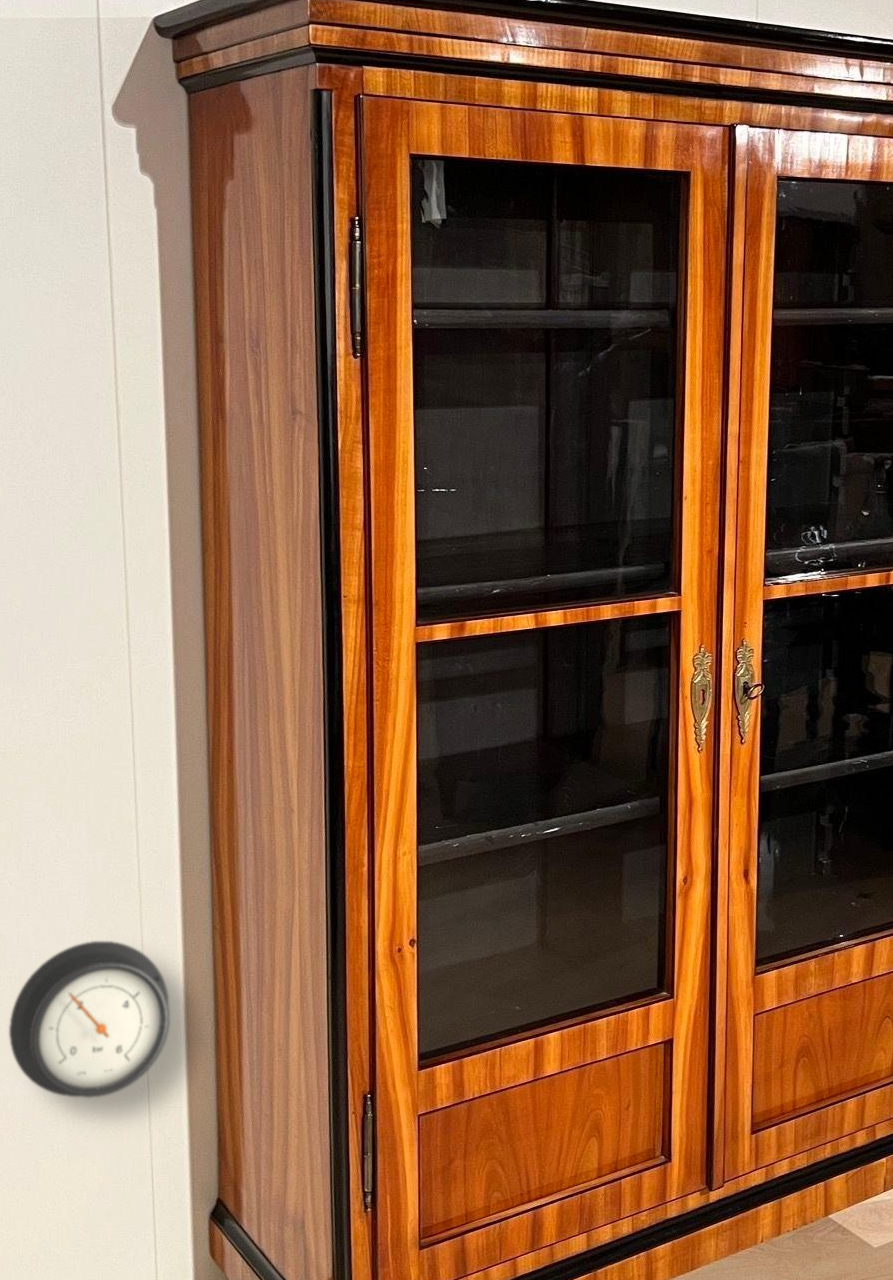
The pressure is value=2 unit=bar
